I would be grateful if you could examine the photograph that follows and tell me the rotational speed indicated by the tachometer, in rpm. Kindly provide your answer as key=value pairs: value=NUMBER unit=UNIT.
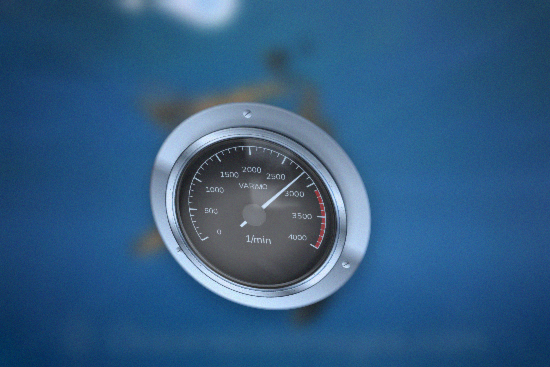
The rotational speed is value=2800 unit=rpm
